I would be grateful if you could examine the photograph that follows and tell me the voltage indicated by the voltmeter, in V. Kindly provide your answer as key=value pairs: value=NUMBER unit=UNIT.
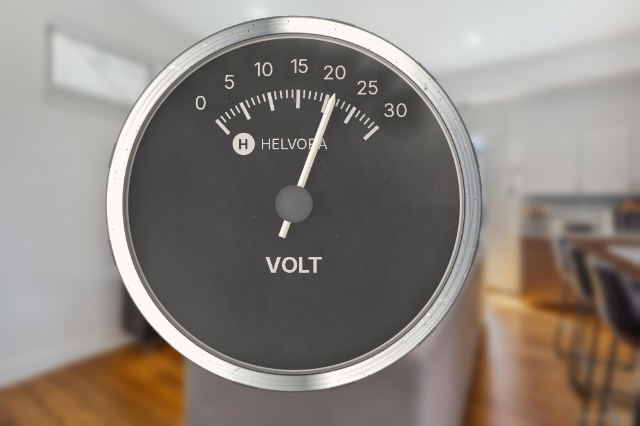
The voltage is value=21 unit=V
